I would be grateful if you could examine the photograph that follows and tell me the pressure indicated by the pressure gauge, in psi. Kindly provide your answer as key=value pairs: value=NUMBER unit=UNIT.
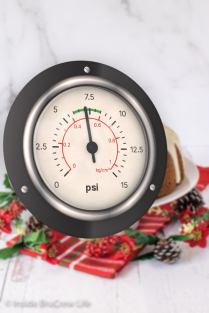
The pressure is value=7 unit=psi
